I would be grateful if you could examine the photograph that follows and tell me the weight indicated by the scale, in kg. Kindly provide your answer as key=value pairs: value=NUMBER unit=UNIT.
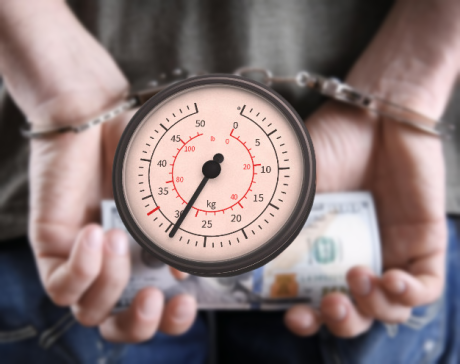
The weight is value=29 unit=kg
